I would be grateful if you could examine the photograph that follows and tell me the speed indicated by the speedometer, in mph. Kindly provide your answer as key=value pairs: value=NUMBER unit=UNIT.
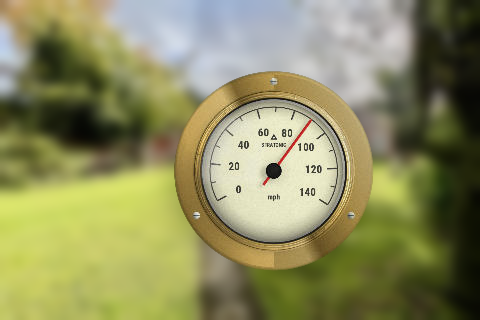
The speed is value=90 unit=mph
